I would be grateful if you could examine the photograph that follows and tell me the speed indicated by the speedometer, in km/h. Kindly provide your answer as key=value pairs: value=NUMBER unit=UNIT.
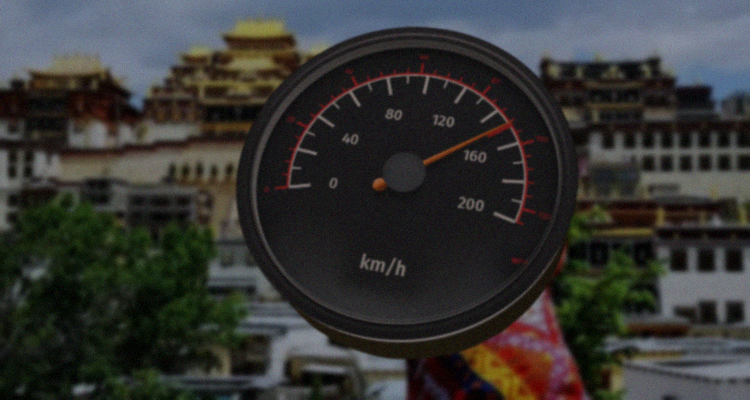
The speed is value=150 unit=km/h
